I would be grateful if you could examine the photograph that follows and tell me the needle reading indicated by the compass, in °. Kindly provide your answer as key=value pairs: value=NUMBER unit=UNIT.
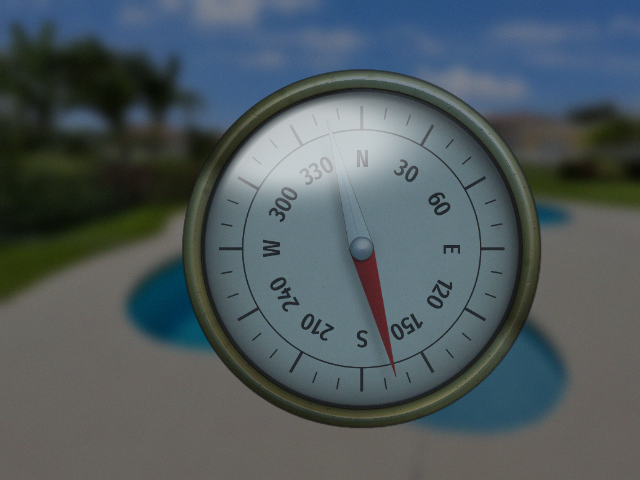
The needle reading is value=165 unit=°
